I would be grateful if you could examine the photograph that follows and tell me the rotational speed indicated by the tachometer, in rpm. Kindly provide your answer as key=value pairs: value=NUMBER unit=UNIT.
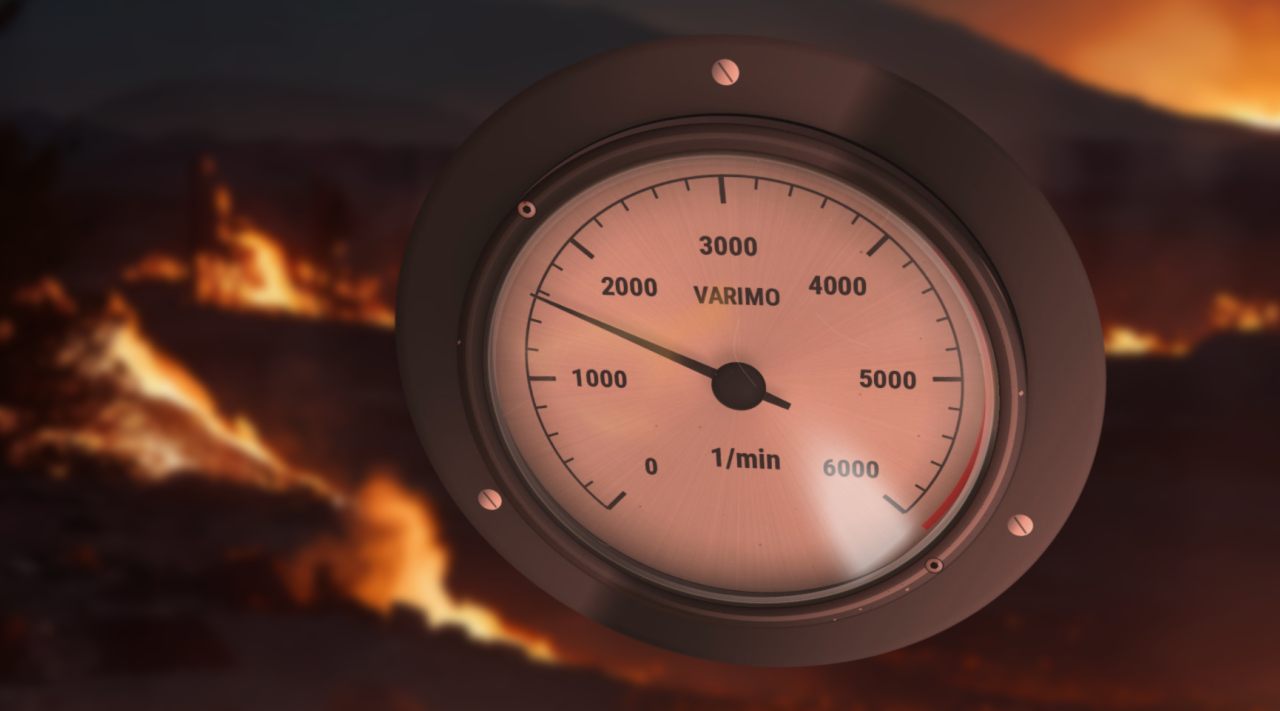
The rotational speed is value=1600 unit=rpm
